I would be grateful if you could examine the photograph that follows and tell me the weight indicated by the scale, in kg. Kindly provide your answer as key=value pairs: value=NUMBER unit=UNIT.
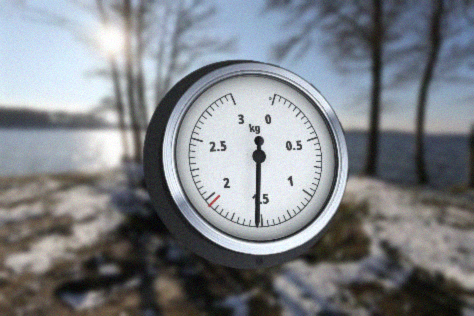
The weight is value=1.55 unit=kg
